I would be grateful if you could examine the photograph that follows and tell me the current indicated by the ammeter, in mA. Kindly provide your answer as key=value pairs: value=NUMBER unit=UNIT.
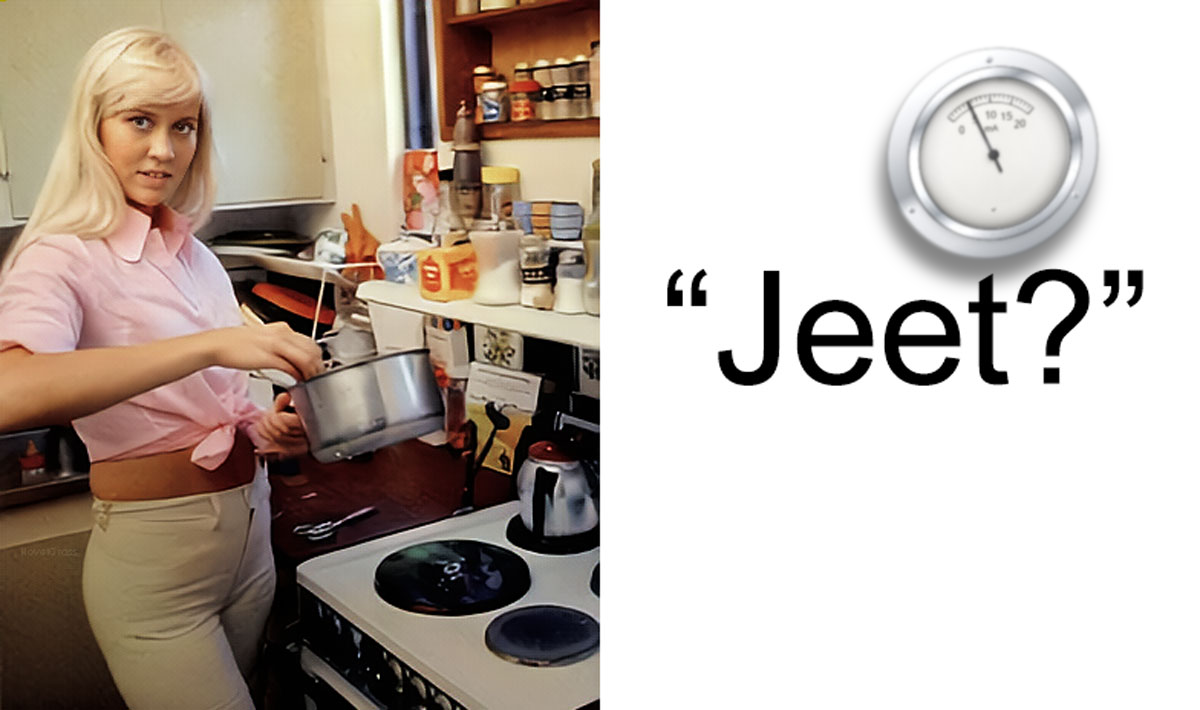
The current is value=5 unit=mA
